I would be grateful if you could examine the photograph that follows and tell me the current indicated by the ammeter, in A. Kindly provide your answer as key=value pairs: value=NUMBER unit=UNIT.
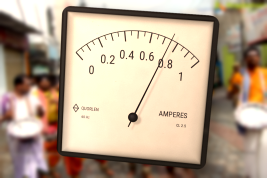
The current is value=0.75 unit=A
